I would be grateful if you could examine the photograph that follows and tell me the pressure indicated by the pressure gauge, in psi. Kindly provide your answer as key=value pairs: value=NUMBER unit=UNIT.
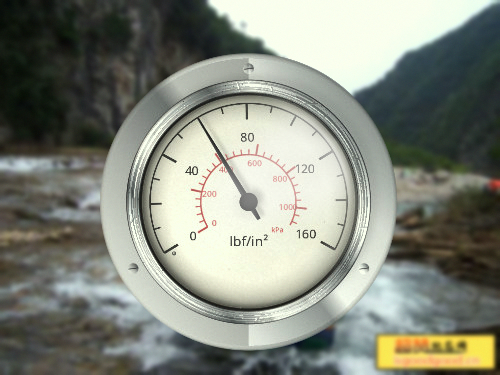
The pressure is value=60 unit=psi
